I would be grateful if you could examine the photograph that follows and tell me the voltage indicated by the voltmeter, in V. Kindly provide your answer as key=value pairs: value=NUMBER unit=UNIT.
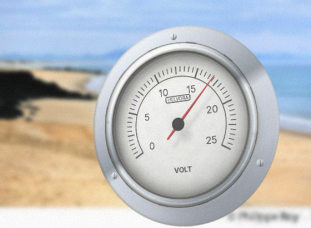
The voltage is value=17 unit=V
